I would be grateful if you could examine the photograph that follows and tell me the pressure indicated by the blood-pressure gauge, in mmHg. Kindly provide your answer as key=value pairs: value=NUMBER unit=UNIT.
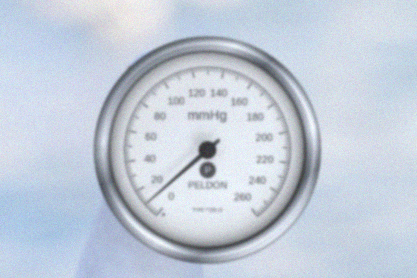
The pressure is value=10 unit=mmHg
